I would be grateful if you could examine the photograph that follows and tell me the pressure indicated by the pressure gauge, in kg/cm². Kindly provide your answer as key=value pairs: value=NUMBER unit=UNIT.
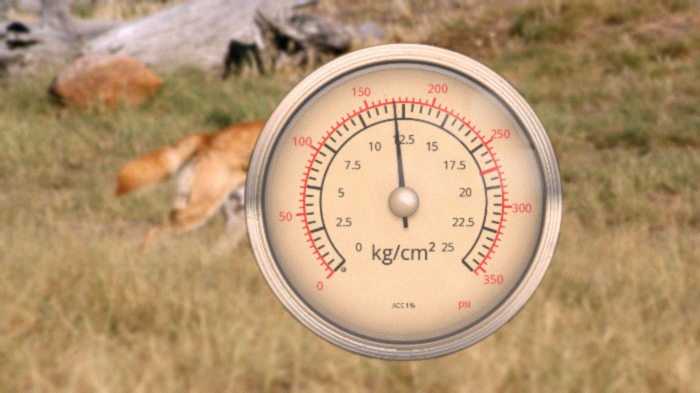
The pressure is value=12 unit=kg/cm²
